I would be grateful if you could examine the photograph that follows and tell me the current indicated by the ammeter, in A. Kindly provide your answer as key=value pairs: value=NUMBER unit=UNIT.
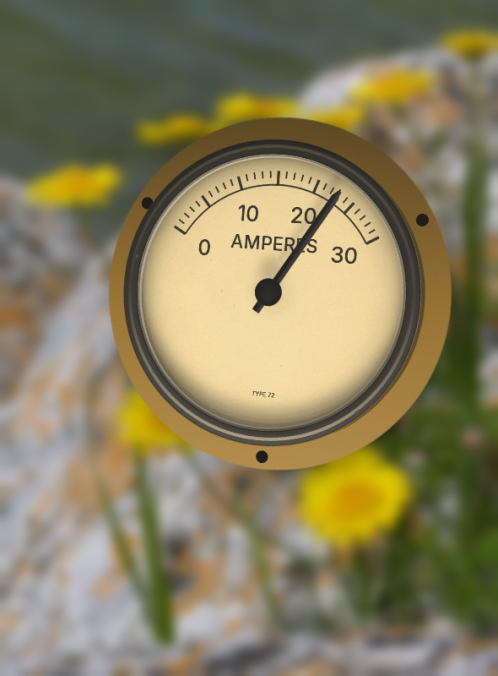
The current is value=23 unit=A
